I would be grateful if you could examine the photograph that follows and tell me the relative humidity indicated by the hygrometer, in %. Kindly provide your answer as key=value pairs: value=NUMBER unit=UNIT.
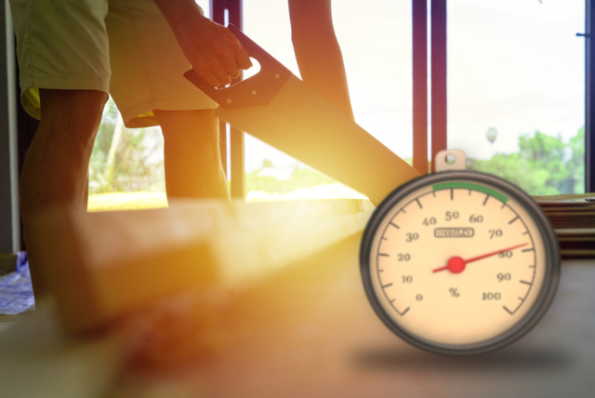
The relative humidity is value=77.5 unit=%
